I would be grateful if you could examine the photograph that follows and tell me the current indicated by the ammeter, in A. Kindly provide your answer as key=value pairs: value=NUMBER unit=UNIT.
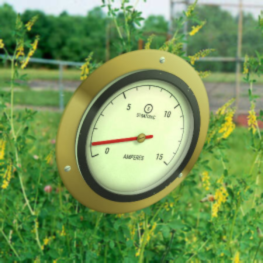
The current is value=1 unit=A
